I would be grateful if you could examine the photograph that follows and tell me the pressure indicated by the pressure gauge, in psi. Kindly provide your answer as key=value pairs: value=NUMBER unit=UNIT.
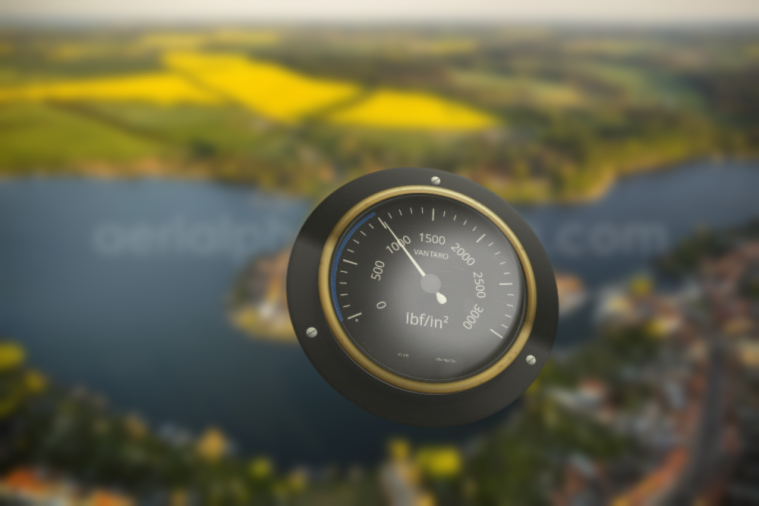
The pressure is value=1000 unit=psi
